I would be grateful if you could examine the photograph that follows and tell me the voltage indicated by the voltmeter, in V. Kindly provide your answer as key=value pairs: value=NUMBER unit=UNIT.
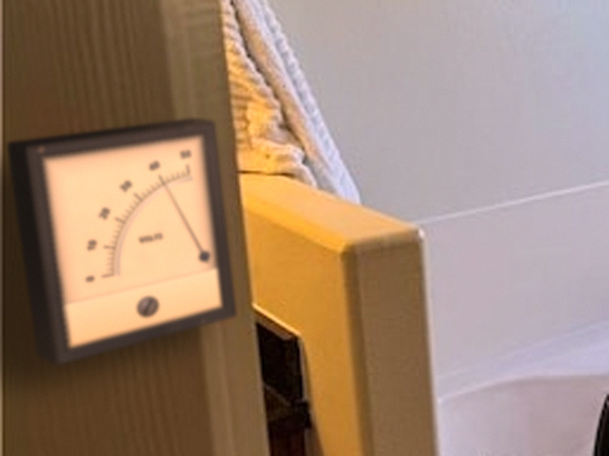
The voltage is value=40 unit=V
